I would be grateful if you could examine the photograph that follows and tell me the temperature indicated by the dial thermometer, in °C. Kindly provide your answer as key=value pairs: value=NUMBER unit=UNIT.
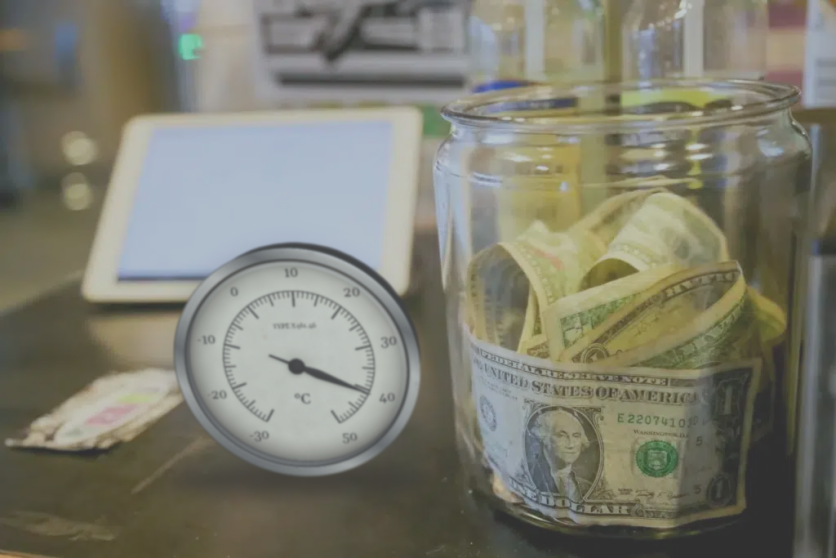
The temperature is value=40 unit=°C
